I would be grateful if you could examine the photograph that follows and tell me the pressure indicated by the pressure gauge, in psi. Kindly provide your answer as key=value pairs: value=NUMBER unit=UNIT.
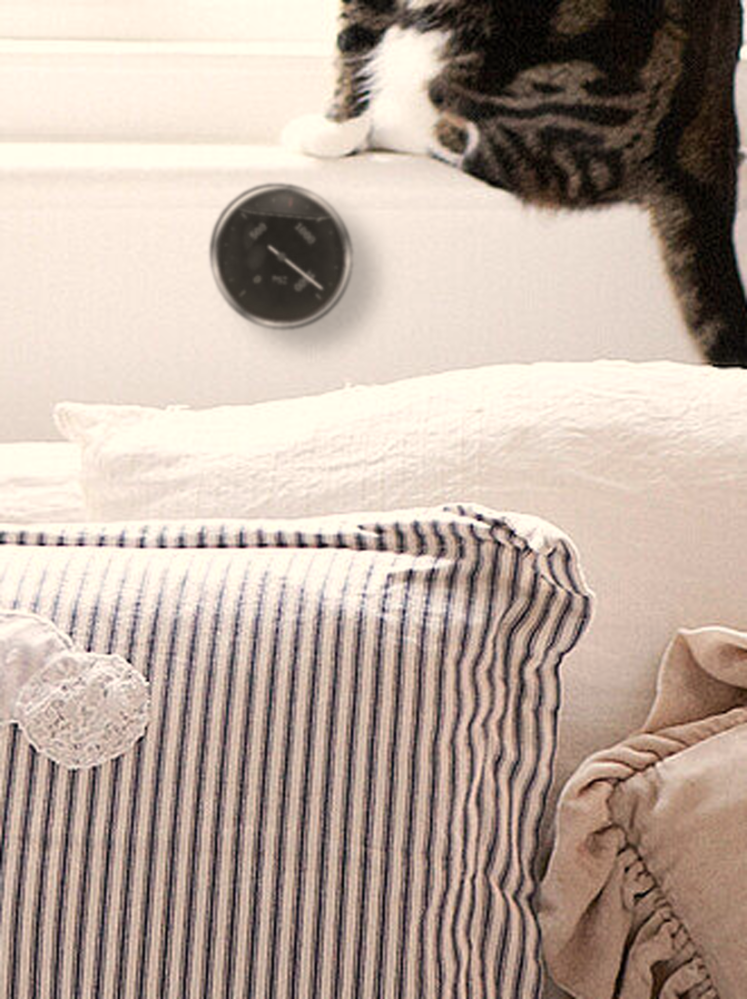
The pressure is value=1450 unit=psi
